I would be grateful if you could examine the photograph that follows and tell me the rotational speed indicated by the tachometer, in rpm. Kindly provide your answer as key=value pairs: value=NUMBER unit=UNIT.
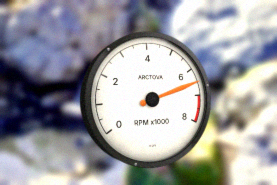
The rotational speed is value=6500 unit=rpm
